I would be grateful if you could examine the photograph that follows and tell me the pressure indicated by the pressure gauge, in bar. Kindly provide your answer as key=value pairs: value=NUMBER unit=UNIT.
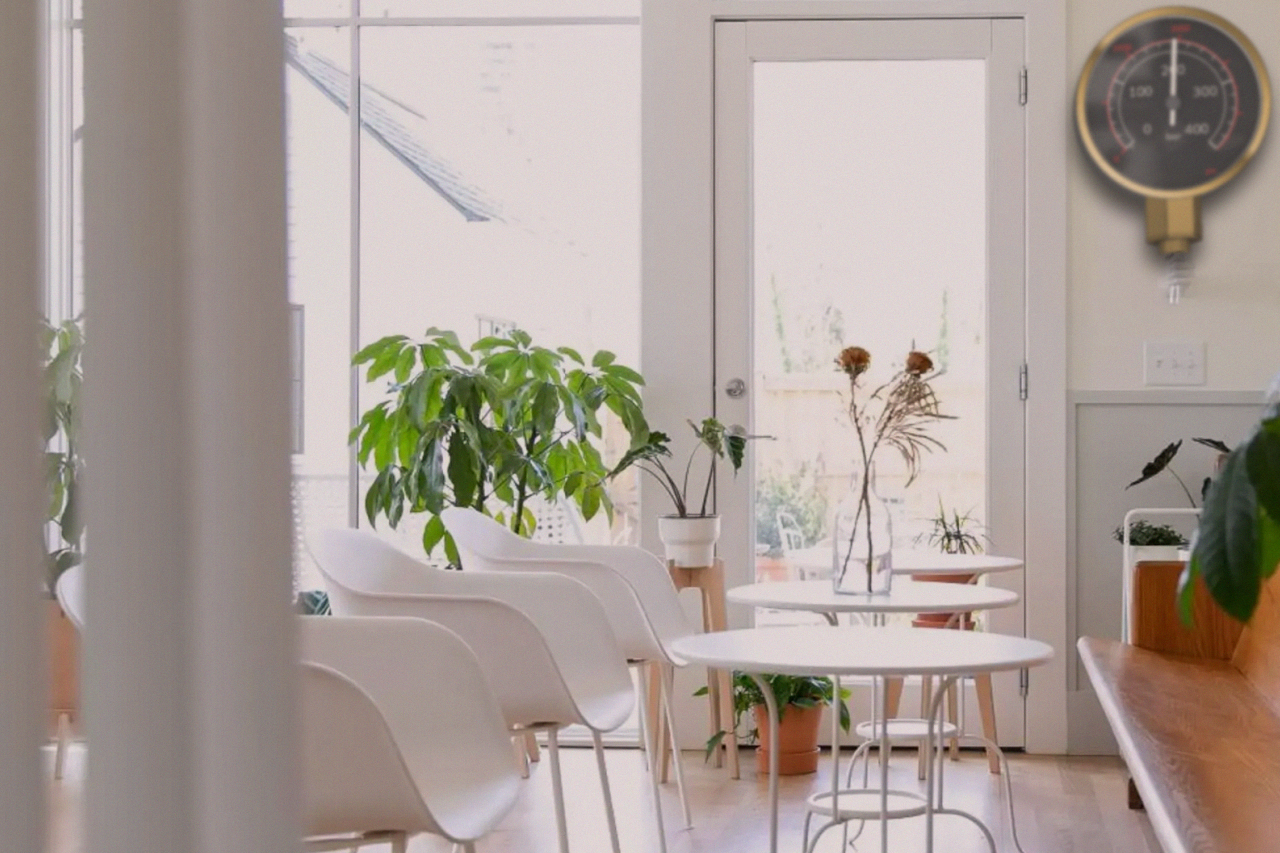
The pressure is value=200 unit=bar
